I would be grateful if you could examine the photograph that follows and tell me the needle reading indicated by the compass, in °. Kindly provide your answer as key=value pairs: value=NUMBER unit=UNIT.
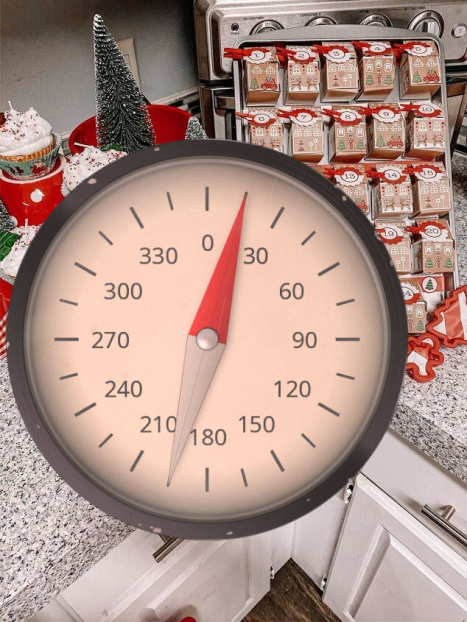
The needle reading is value=15 unit=°
